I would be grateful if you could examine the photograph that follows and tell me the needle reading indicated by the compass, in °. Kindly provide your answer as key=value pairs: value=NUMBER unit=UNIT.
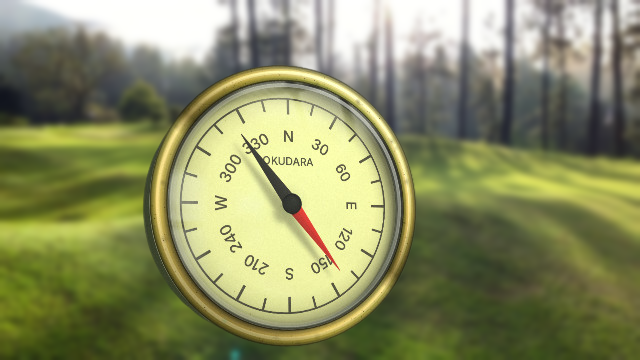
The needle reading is value=142.5 unit=°
